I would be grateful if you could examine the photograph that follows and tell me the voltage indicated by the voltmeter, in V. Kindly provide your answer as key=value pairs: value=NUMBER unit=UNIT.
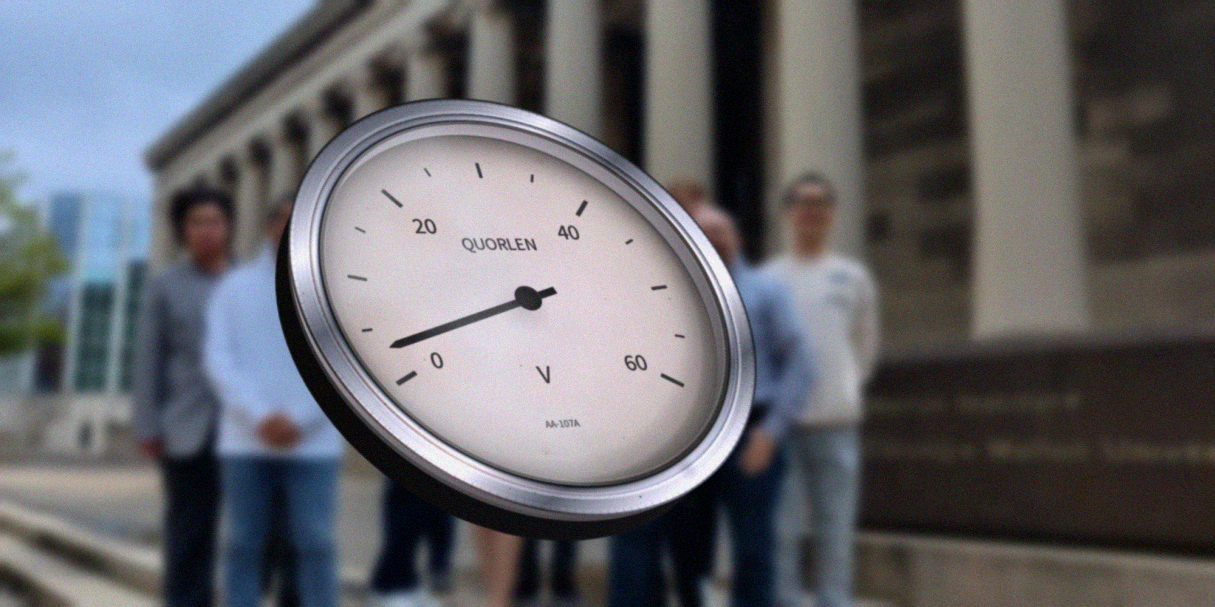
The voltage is value=2.5 unit=V
